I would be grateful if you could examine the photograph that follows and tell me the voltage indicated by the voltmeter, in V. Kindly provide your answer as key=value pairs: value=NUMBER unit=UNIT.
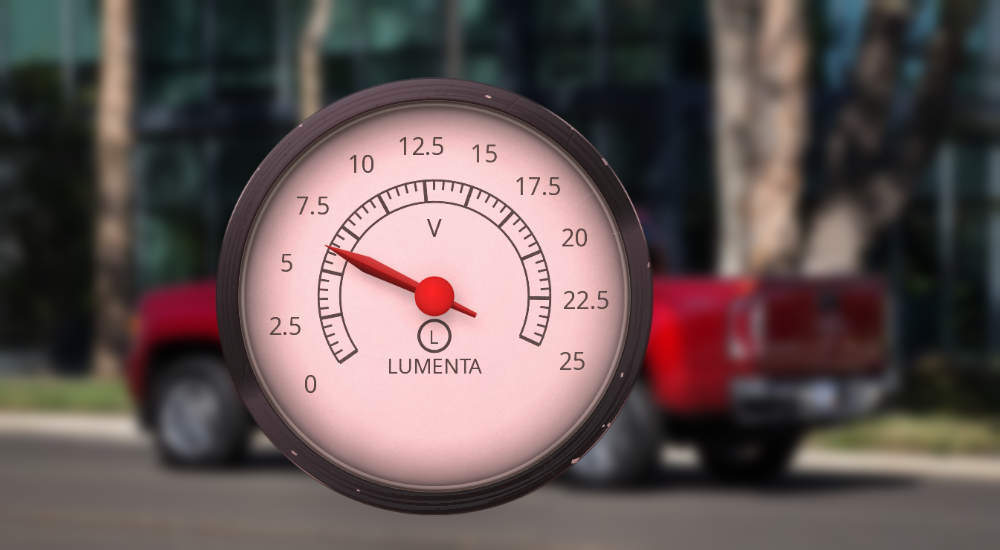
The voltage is value=6.25 unit=V
